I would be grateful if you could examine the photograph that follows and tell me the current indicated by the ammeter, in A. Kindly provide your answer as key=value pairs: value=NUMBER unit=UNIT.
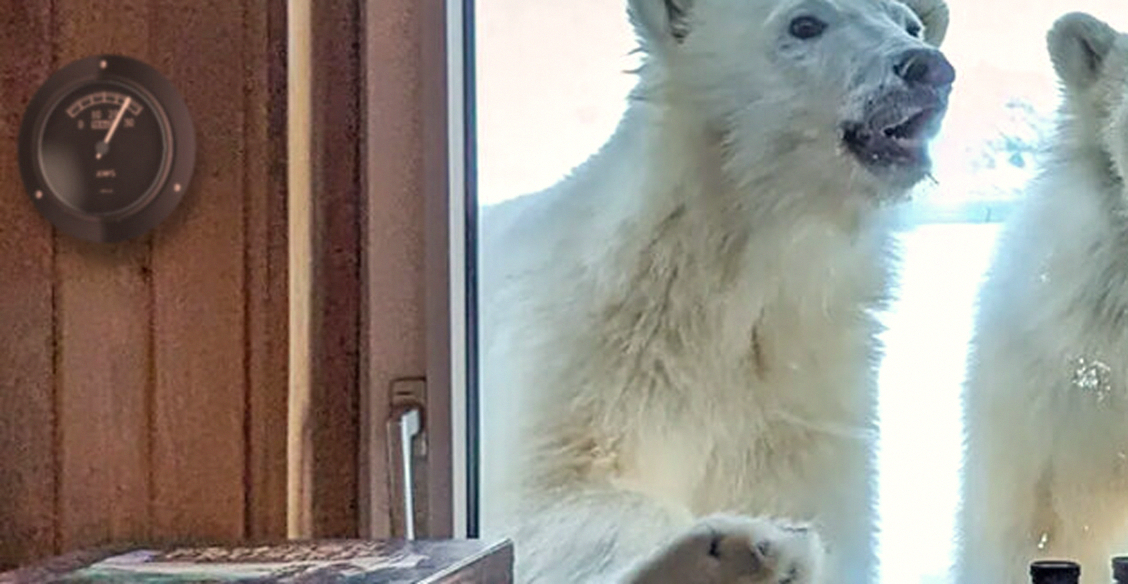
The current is value=25 unit=A
